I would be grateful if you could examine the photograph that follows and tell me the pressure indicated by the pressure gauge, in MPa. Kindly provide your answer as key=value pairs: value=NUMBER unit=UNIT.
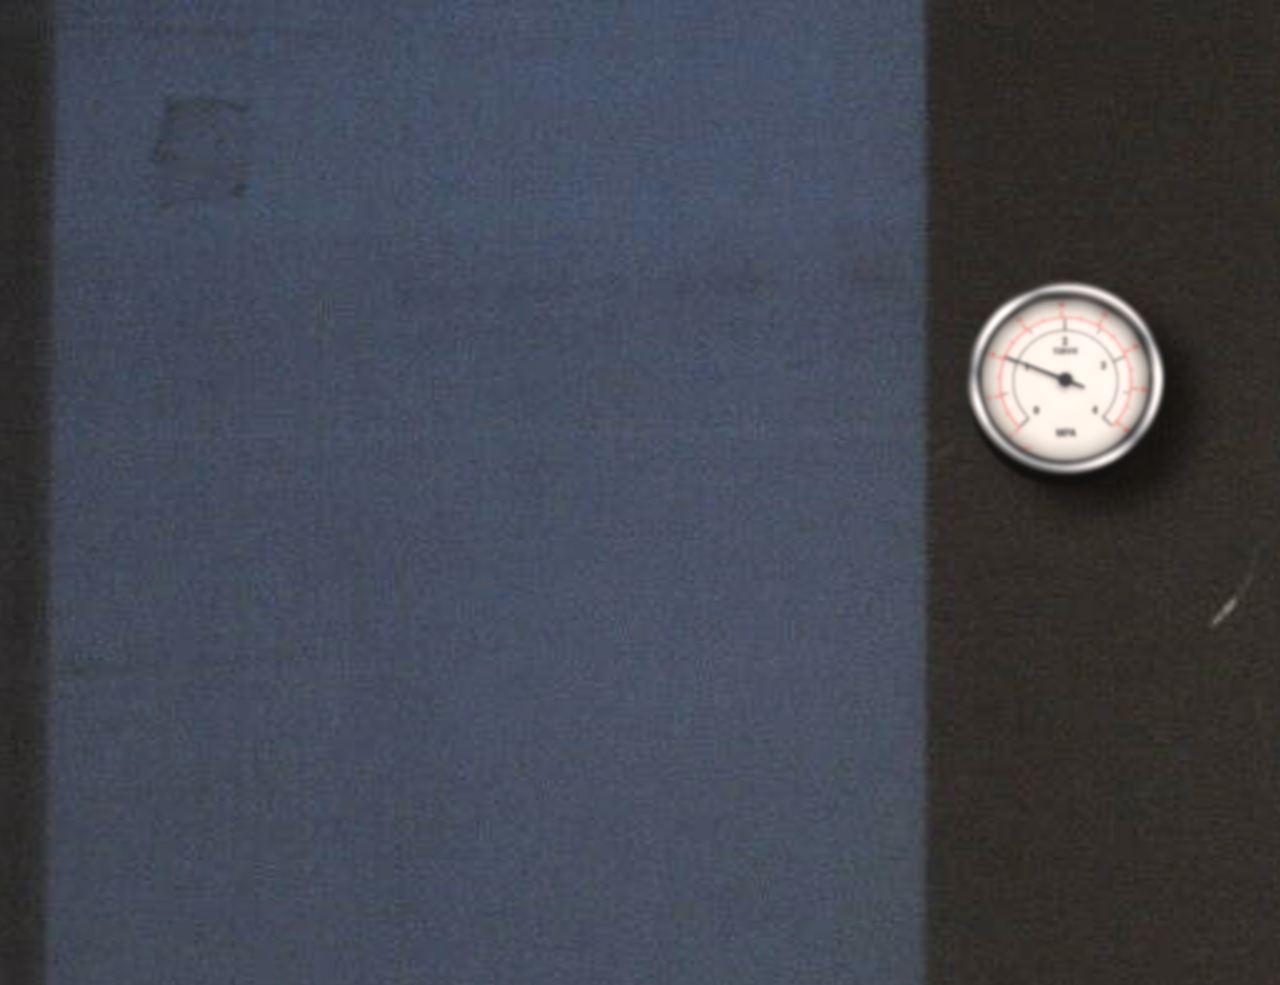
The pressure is value=1 unit=MPa
